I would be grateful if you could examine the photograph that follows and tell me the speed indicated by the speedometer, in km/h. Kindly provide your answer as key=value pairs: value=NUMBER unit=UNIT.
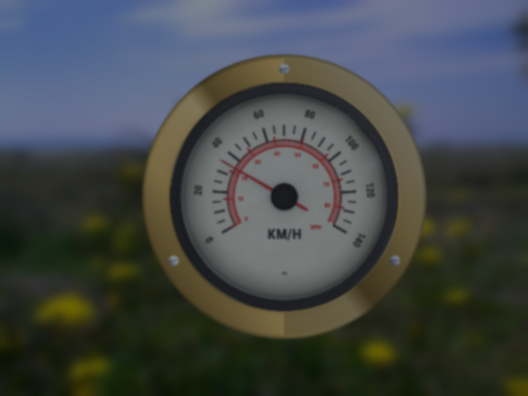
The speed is value=35 unit=km/h
